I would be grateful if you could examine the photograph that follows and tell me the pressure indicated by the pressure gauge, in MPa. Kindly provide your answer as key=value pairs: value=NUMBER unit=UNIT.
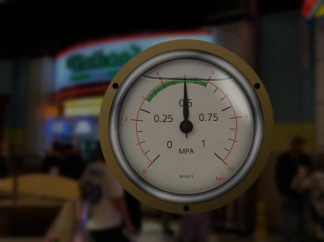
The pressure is value=0.5 unit=MPa
